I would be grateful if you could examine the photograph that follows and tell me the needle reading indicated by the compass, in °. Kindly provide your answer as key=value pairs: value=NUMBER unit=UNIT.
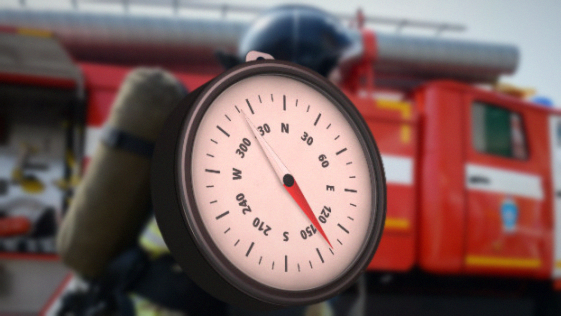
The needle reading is value=140 unit=°
